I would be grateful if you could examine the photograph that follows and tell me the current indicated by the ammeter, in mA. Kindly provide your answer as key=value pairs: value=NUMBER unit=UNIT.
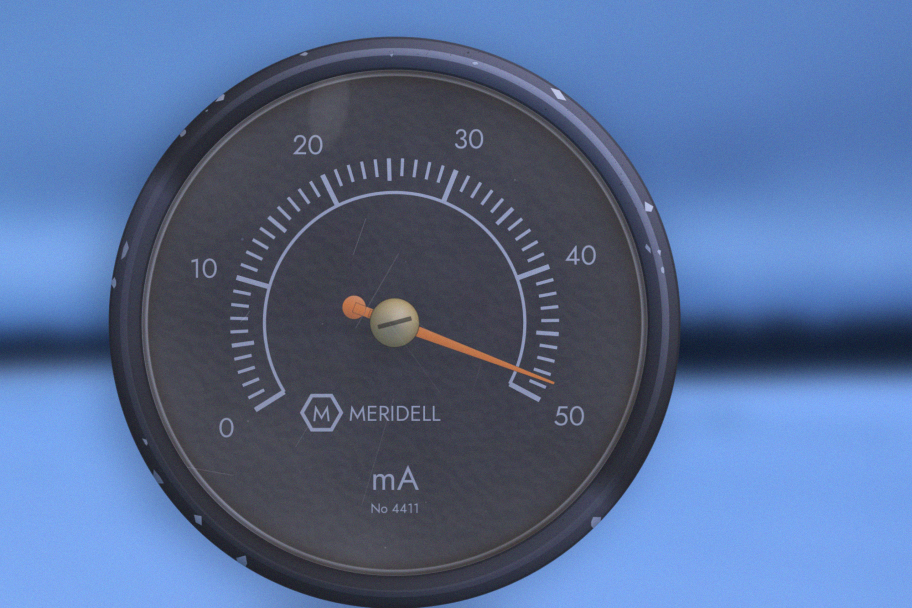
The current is value=48.5 unit=mA
